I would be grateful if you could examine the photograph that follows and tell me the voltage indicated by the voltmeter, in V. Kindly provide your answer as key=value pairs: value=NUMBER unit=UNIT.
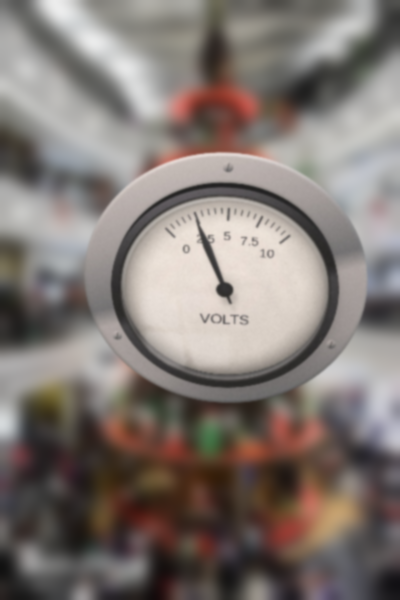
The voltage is value=2.5 unit=V
